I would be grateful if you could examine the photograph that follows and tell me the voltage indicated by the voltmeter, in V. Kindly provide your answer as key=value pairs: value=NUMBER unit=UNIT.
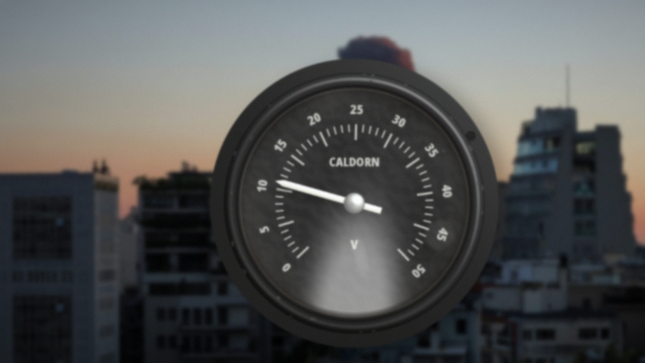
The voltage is value=11 unit=V
